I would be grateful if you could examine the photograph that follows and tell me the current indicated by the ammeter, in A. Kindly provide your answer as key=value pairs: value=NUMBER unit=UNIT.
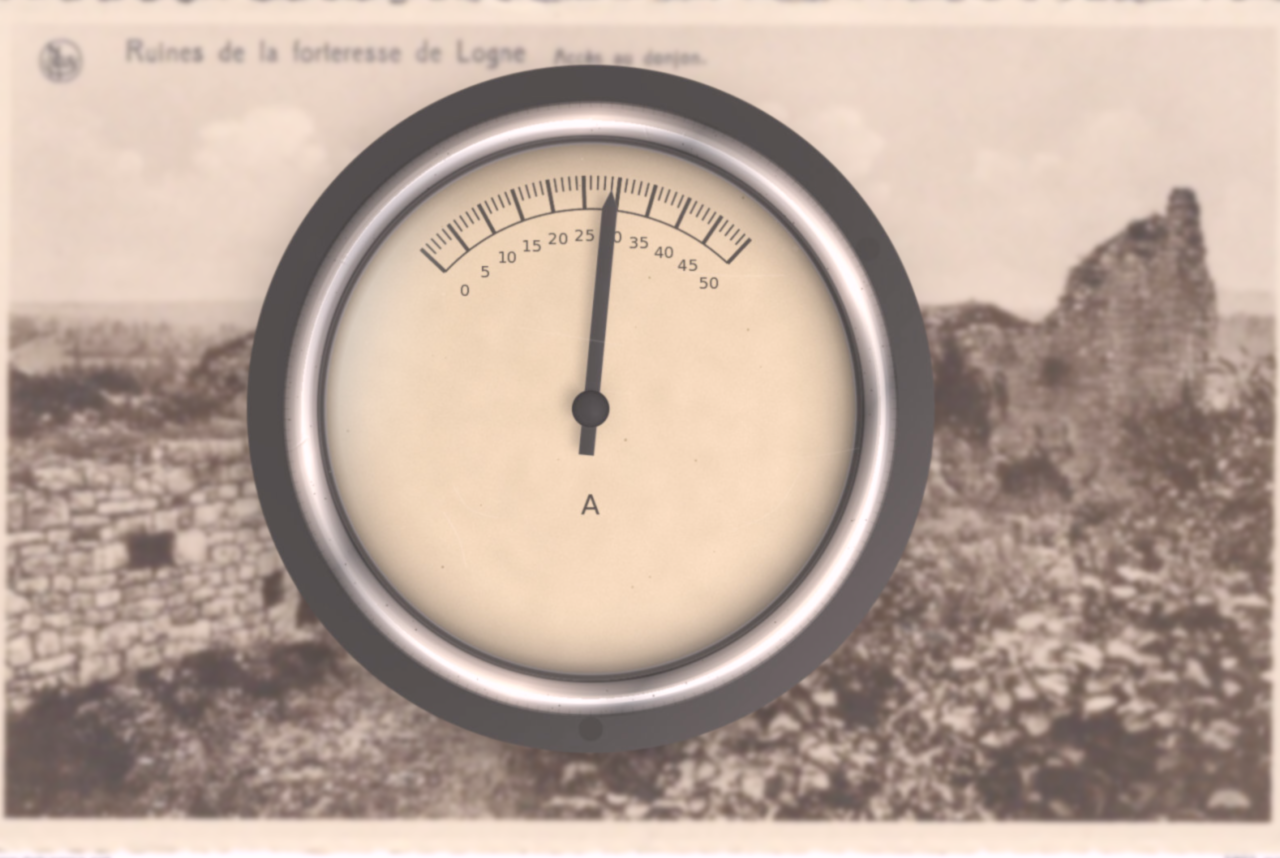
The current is value=29 unit=A
